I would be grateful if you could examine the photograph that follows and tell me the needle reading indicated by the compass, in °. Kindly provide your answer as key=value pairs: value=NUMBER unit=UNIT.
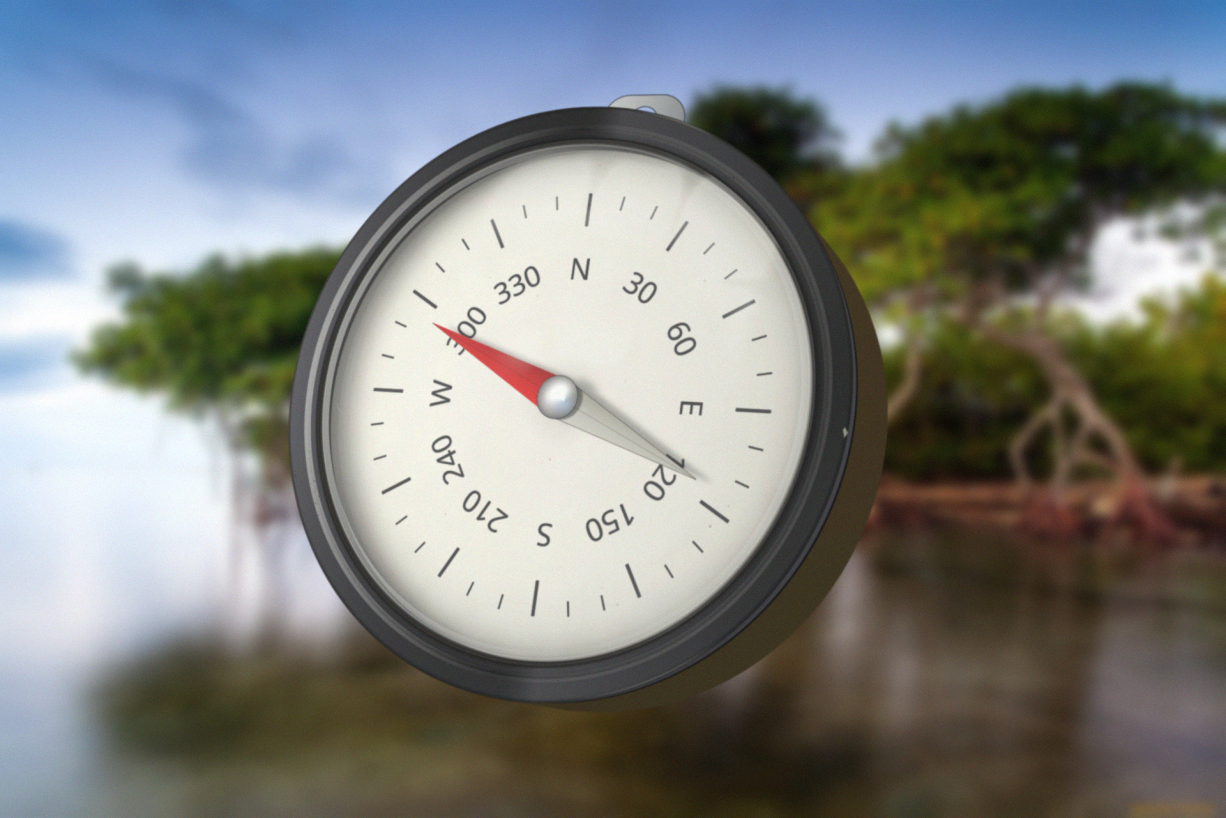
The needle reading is value=295 unit=°
